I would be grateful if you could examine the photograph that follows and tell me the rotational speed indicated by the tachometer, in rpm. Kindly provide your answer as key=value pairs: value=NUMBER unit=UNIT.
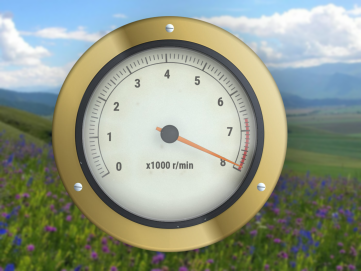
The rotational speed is value=7900 unit=rpm
